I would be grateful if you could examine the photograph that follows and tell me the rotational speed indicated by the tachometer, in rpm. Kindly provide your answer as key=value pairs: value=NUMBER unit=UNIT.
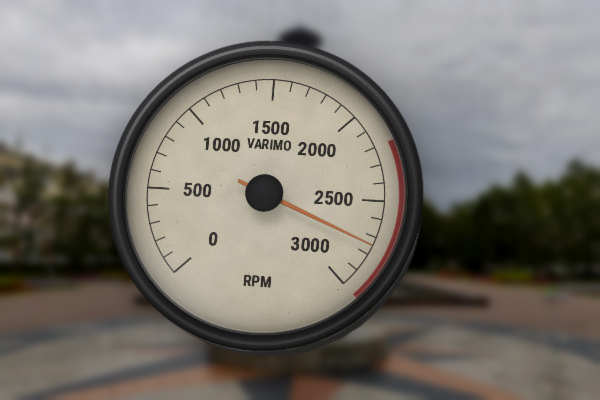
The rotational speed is value=2750 unit=rpm
